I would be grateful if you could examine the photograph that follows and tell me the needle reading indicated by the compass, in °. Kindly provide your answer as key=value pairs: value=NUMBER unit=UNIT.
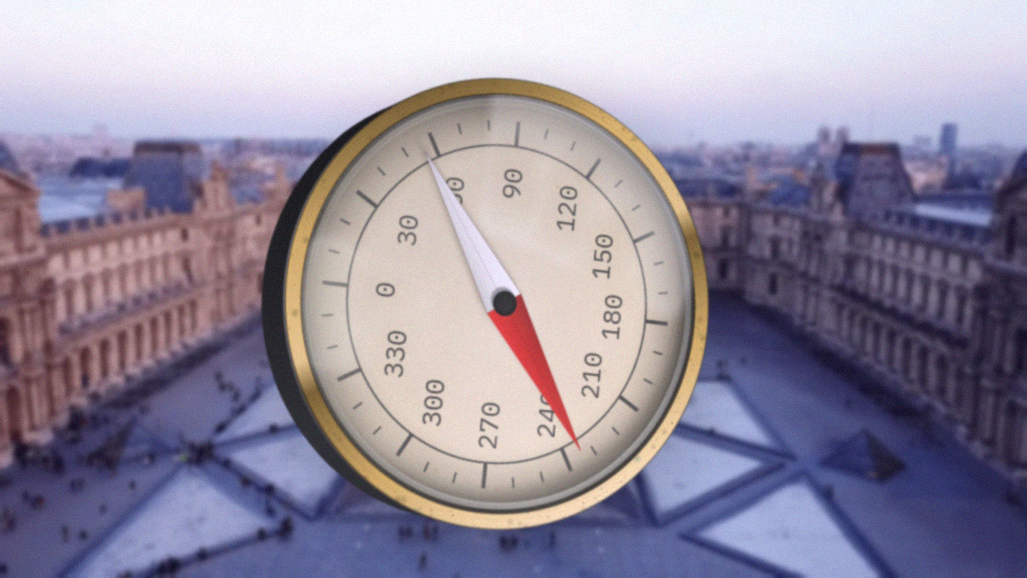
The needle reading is value=235 unit=°
